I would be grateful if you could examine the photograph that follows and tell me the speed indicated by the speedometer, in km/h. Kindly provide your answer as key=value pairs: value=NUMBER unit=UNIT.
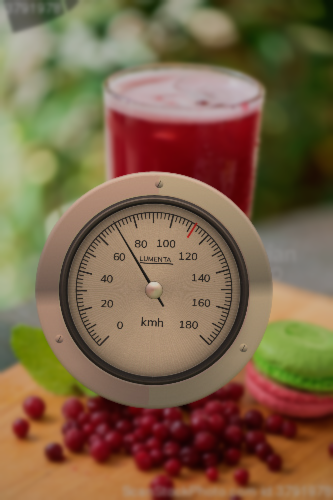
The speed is value=70 unit=km/h
